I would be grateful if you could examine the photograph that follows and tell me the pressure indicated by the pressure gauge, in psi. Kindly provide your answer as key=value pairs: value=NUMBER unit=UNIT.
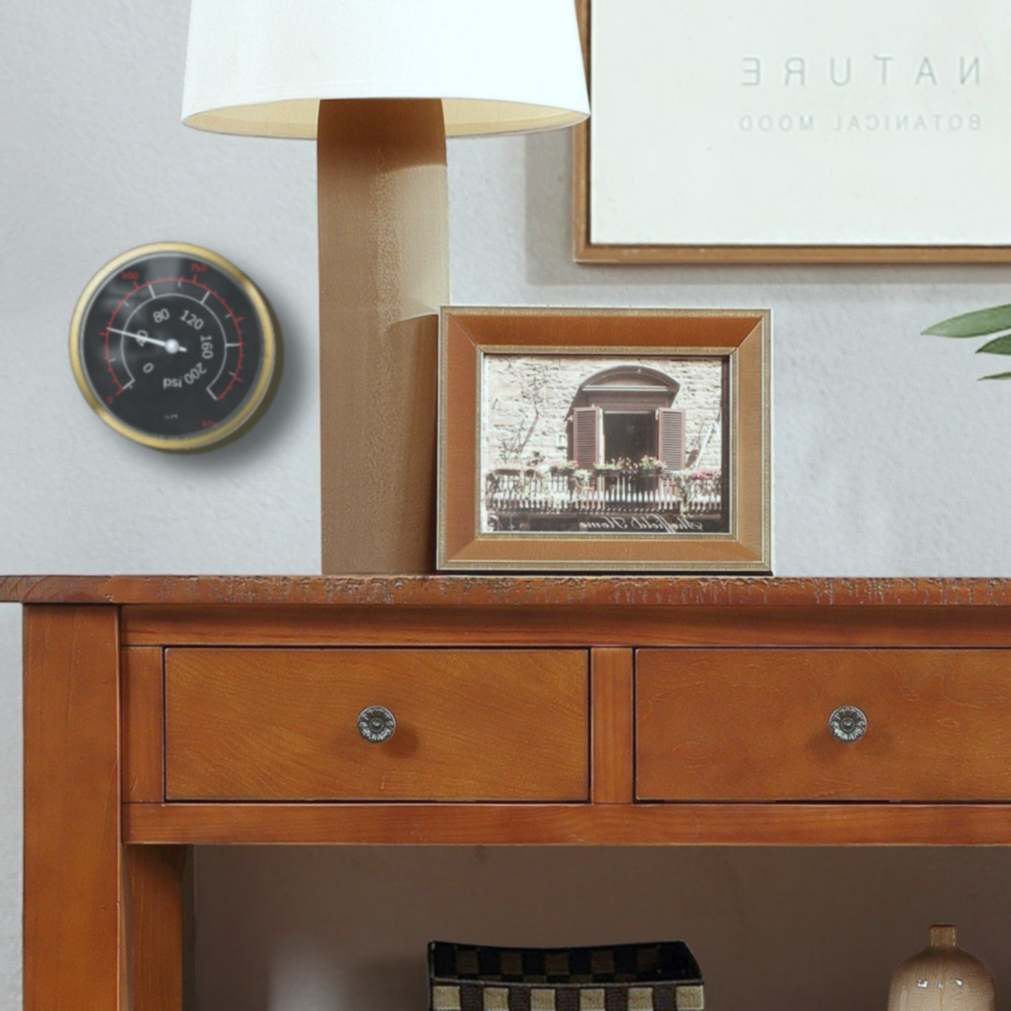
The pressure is value=40 unit=psi
